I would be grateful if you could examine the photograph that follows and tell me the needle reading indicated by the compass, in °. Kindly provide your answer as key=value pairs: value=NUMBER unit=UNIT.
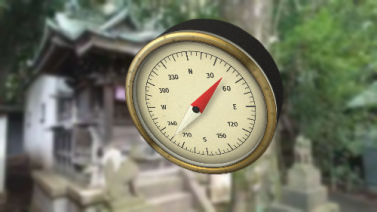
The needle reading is value=45 unit=°
